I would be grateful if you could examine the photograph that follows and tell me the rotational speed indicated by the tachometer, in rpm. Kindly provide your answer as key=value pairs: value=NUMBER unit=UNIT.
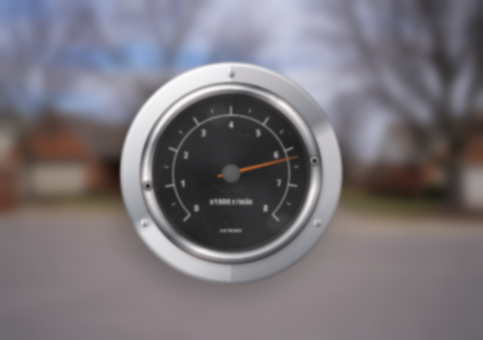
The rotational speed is value=6250 unit=rpm
